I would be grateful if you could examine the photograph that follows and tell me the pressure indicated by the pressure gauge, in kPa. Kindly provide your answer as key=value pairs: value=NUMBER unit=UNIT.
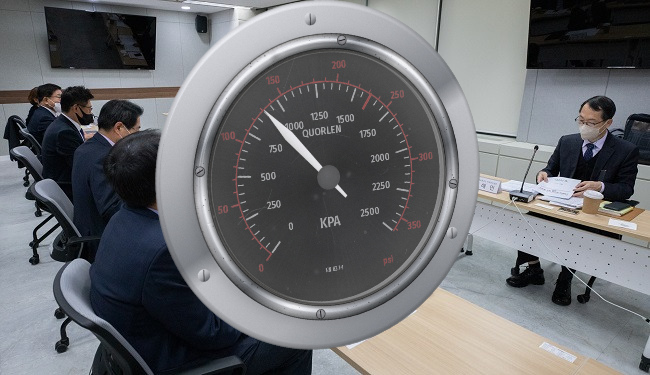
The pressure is value=900 unit=kPa
